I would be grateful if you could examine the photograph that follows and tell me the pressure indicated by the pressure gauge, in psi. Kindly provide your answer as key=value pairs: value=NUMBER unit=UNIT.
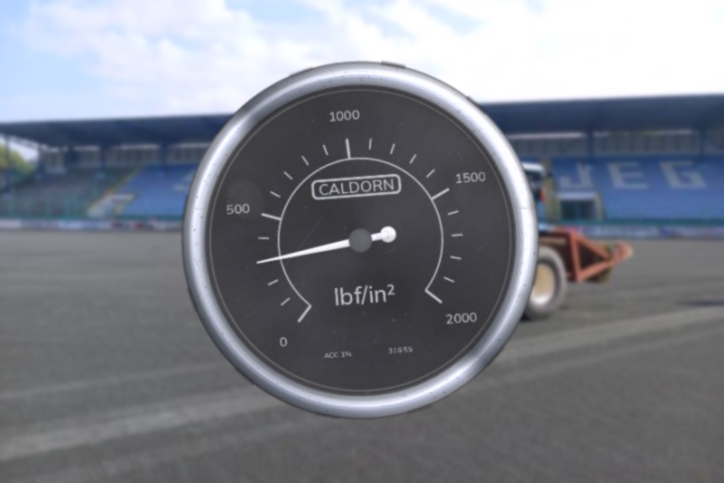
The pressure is value=300 unit=psi
